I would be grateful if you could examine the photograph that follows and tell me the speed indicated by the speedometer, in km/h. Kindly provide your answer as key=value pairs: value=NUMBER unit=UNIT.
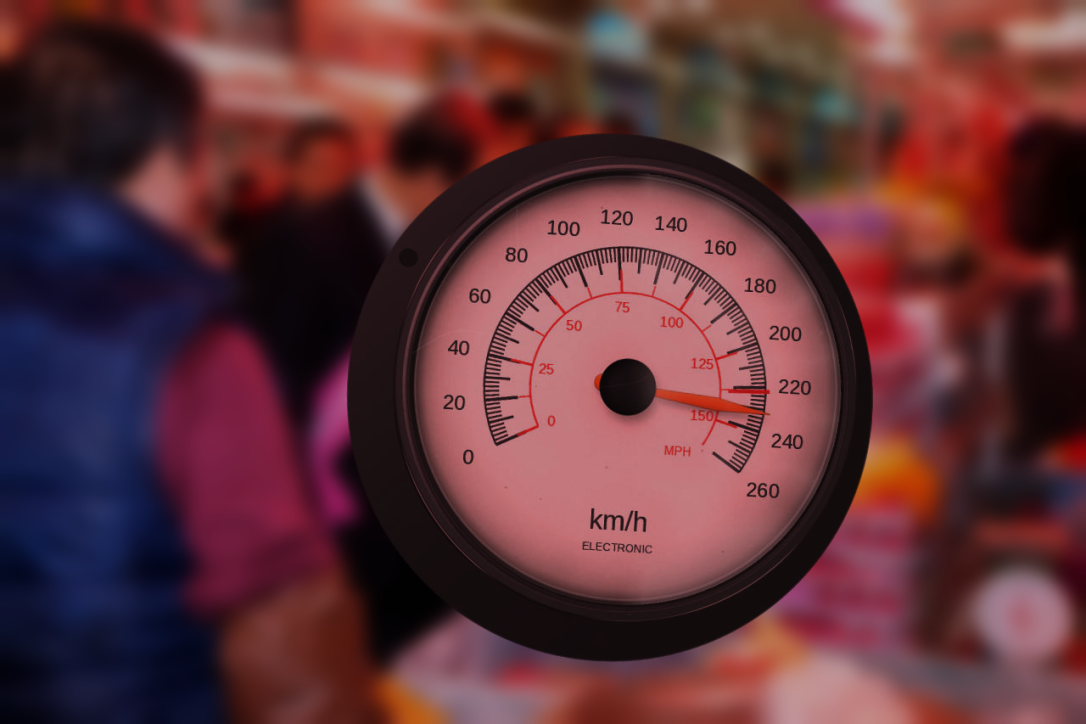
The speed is value=232 unit=km/h
